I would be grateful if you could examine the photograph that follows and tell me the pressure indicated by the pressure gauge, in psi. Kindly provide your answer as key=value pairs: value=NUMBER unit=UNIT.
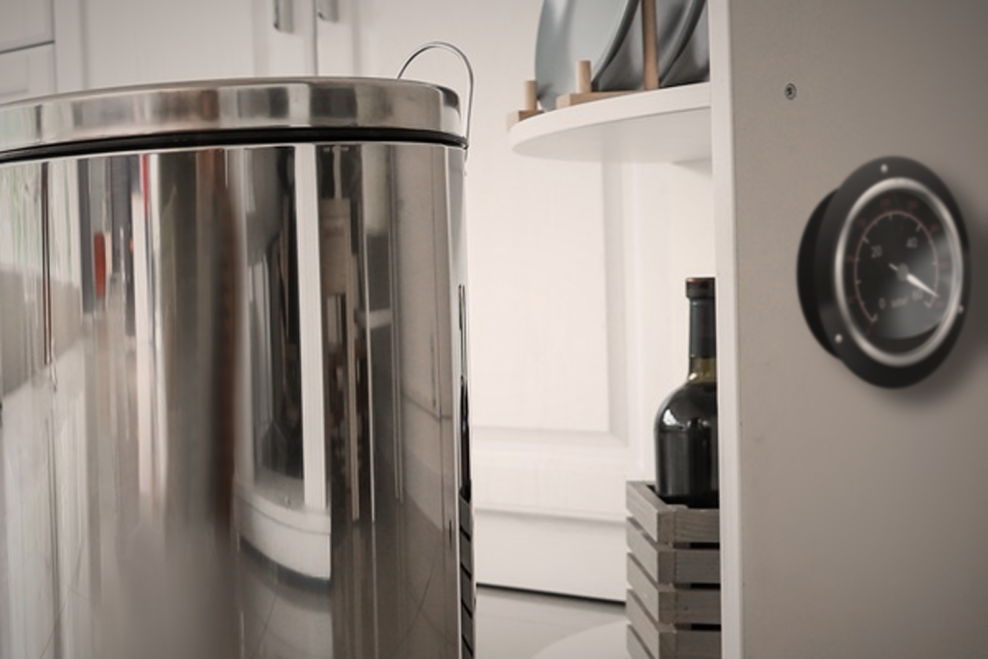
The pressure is value=57.5 unit=psi
